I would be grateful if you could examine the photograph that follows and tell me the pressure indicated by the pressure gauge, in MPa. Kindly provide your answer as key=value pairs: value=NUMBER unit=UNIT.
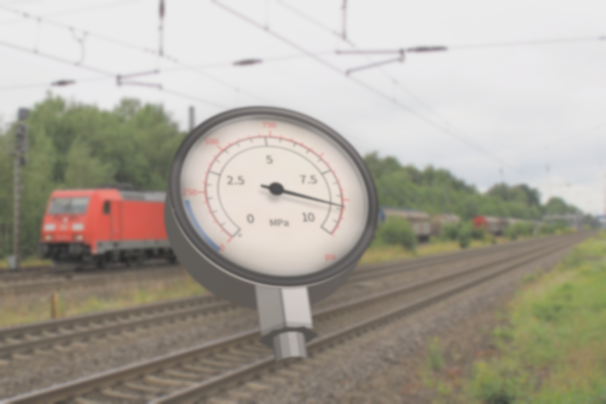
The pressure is value=9 unit=MPa
